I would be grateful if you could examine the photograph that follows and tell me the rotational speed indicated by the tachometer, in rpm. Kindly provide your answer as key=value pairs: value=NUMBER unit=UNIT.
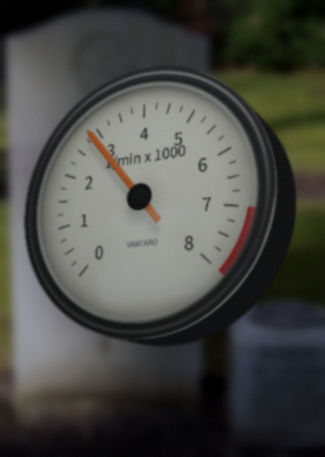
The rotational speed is value=2875 unit=rpm
